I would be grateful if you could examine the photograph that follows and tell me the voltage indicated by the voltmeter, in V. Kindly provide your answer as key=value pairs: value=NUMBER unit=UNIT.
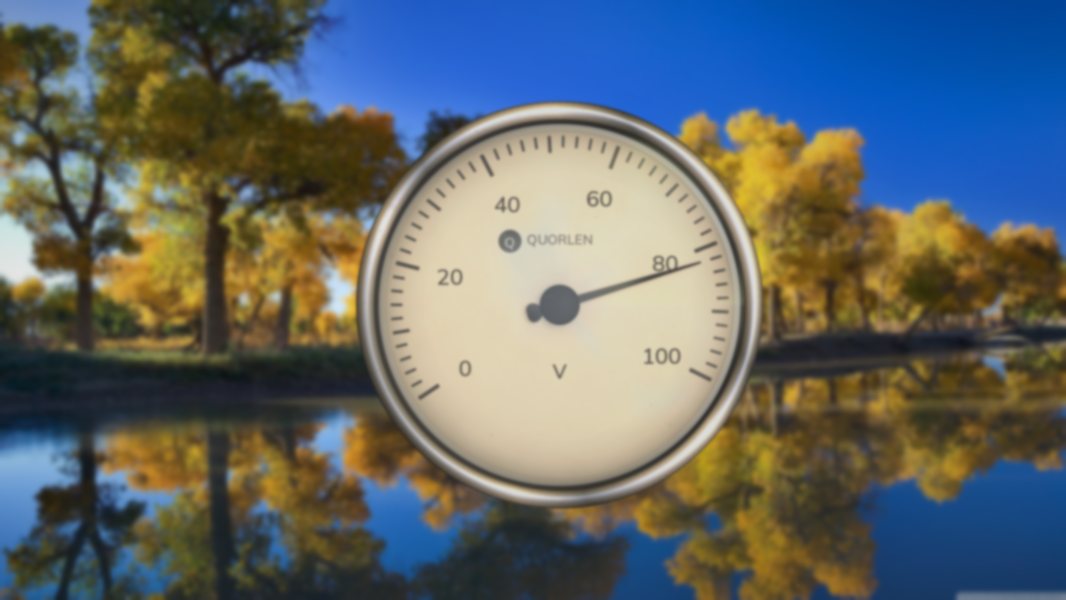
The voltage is value=82 unit=V
